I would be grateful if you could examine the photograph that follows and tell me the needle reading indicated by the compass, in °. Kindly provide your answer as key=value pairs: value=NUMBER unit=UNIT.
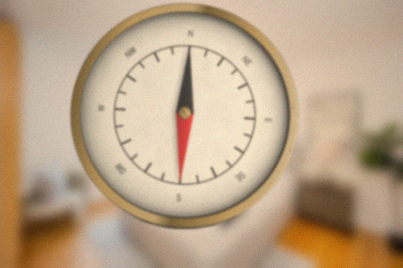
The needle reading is value=180 unit=°
